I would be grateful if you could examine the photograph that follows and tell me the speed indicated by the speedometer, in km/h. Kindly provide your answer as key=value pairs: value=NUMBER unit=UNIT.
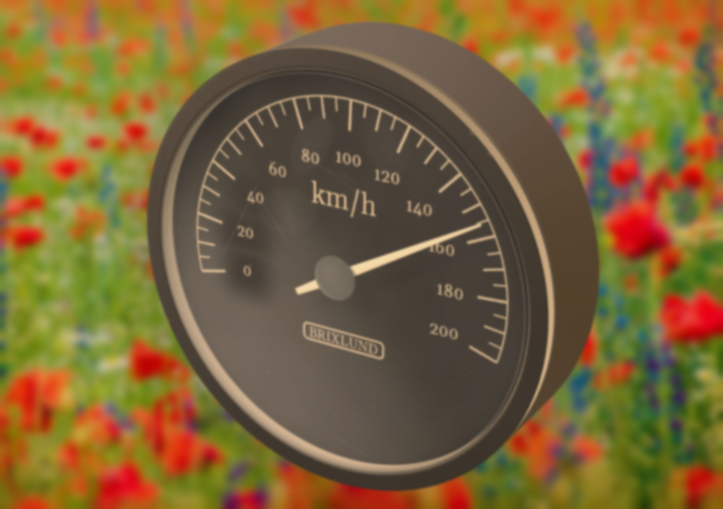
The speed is value=155 unit=km/h
